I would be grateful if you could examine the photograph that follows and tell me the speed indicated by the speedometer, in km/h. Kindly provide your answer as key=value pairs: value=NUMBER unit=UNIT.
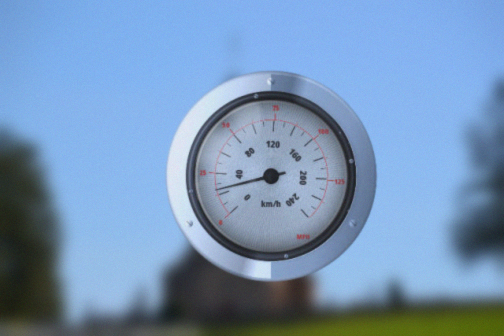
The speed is value=25 unit=km/h
